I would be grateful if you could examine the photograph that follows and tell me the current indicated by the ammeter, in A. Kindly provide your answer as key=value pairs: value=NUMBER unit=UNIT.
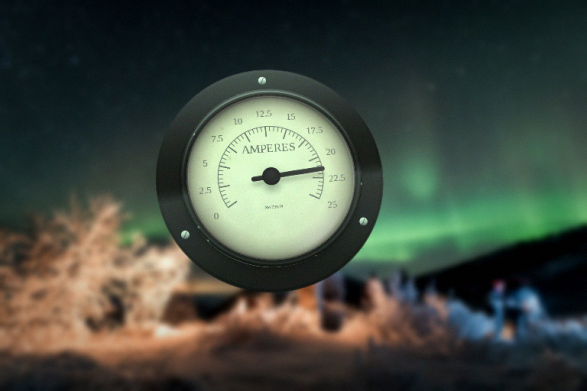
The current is value=21.5 unit=A
